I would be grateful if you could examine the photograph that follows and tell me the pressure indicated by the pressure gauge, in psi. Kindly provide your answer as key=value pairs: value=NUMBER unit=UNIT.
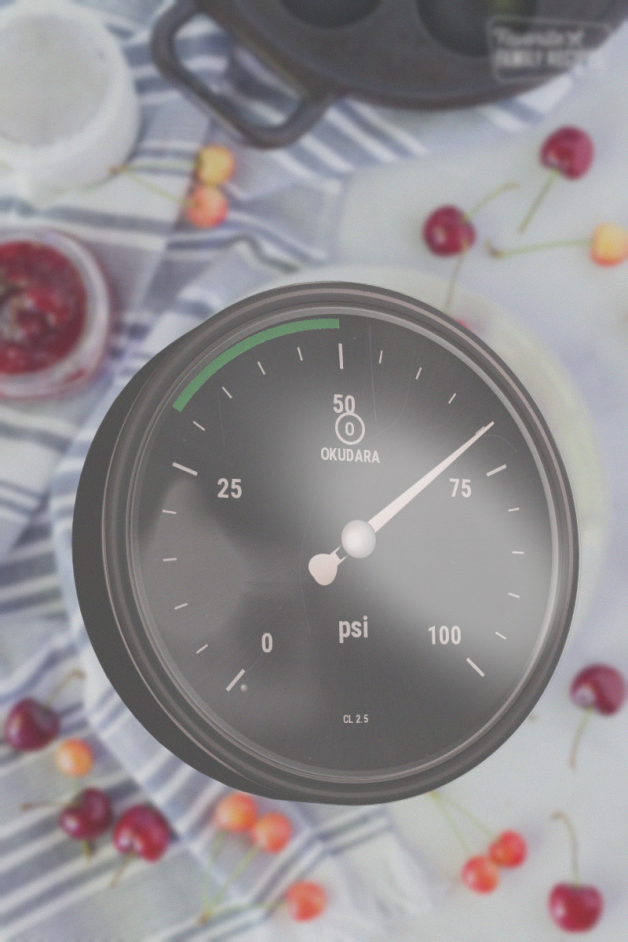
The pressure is value=70 unit=psi
